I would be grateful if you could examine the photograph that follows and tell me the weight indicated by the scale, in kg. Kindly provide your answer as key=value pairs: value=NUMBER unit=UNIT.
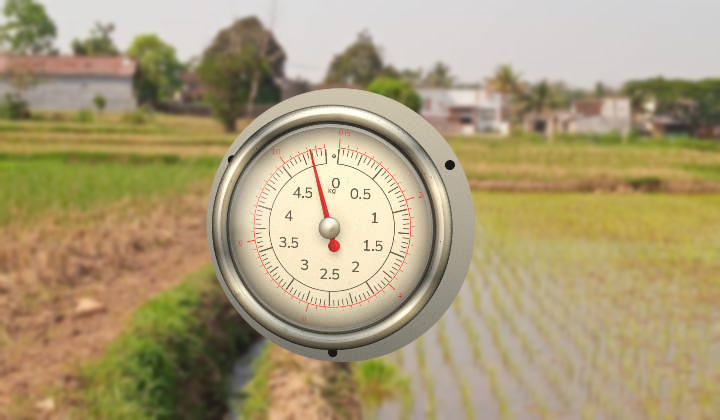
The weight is value=4.85 unit=kg
